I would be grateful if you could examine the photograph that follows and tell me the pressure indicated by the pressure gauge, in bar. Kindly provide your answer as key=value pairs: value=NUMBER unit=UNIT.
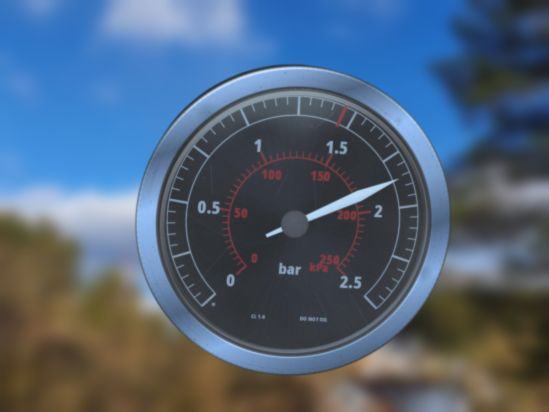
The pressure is value=1.85 unit=bar
